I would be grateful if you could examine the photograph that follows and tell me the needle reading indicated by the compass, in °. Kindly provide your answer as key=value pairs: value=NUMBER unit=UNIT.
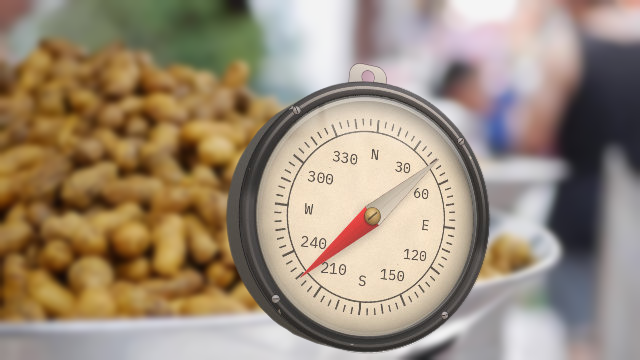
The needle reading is value=225 unit=°
